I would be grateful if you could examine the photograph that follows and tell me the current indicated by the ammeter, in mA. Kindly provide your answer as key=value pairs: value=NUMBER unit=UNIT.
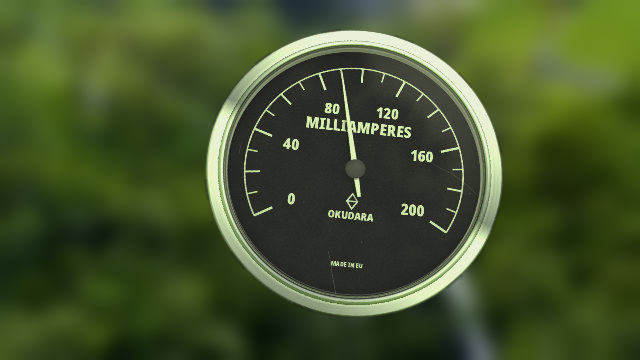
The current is value=90 unit=mA
